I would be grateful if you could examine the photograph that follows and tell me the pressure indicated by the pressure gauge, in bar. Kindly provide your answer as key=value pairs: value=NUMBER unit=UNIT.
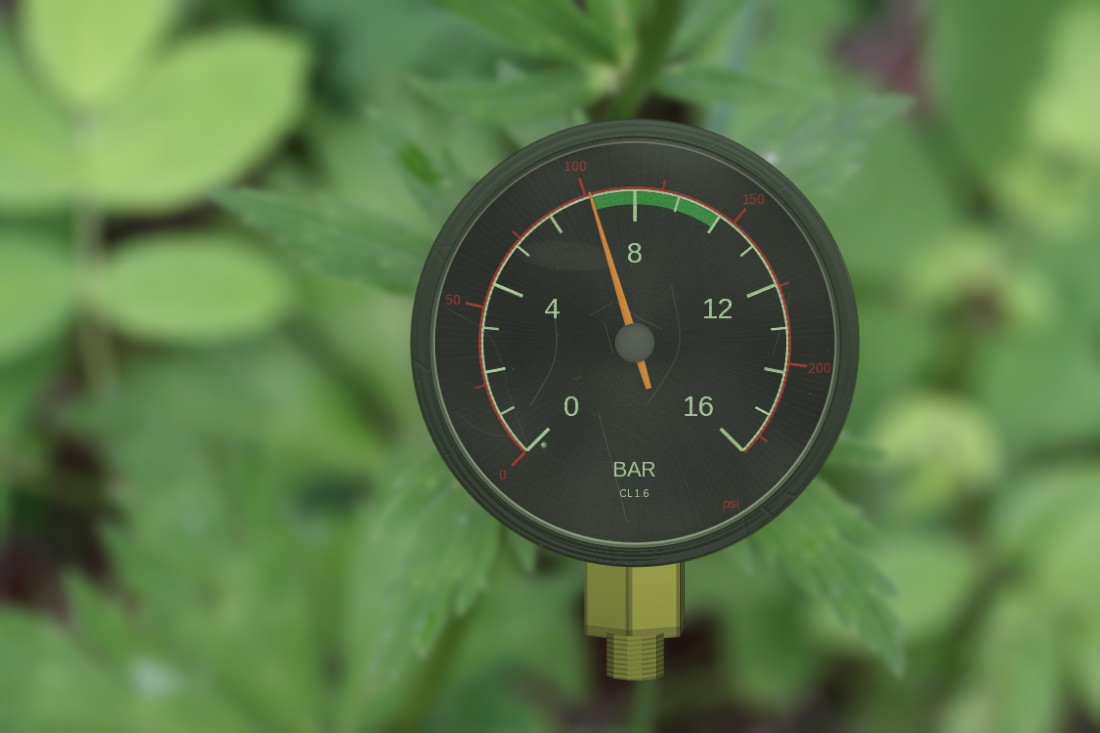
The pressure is value=7 unit=bar
